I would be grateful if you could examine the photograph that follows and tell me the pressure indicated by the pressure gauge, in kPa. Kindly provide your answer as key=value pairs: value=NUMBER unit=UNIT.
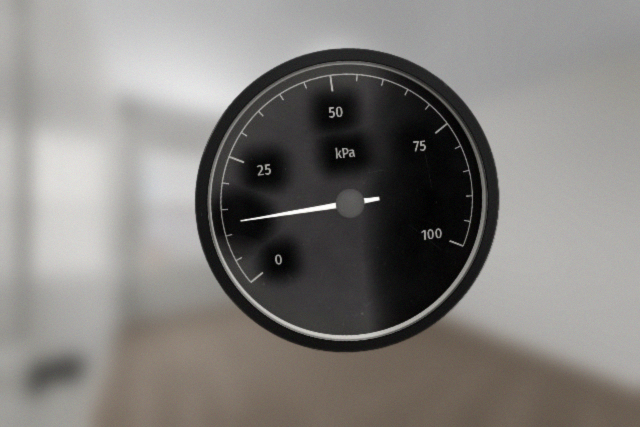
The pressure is value=12.5 unit=kPa
